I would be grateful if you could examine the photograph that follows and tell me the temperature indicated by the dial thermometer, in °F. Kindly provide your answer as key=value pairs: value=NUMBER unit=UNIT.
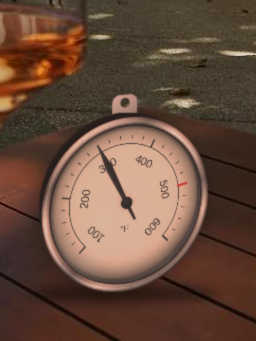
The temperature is value=300 unit=°F
